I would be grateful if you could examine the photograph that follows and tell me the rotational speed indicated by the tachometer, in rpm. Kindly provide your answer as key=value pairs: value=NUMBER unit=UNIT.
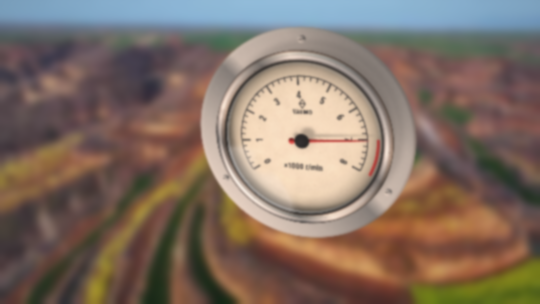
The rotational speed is value=7000 unit=rpm
